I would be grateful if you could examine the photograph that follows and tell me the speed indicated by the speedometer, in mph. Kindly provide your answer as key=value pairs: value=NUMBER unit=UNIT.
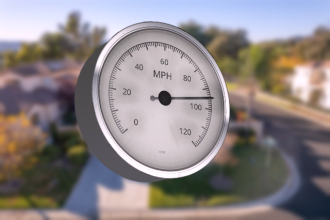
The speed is value=95 unit=mph
